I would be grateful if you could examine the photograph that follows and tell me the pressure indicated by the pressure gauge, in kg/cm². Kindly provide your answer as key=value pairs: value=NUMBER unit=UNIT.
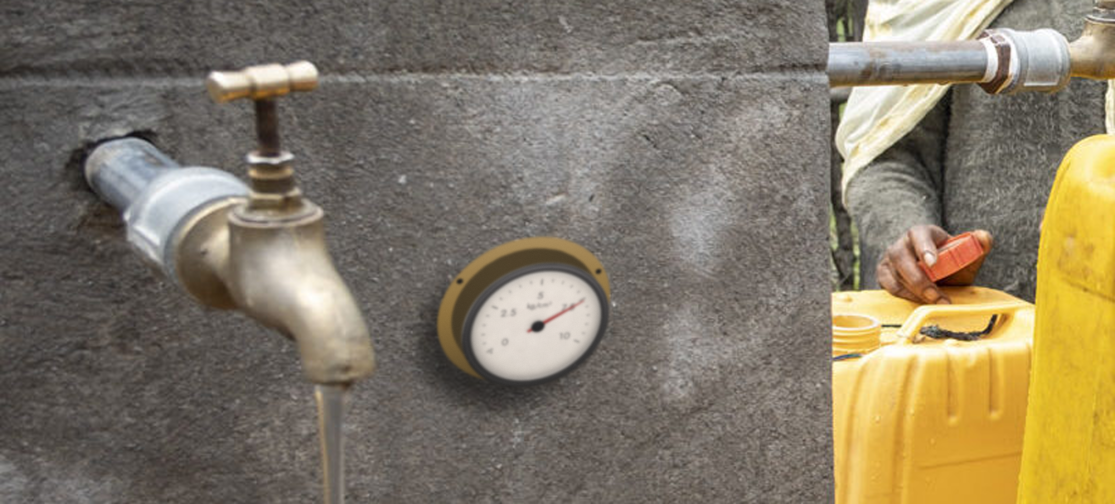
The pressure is value=7.5 unit=kg/cm²
